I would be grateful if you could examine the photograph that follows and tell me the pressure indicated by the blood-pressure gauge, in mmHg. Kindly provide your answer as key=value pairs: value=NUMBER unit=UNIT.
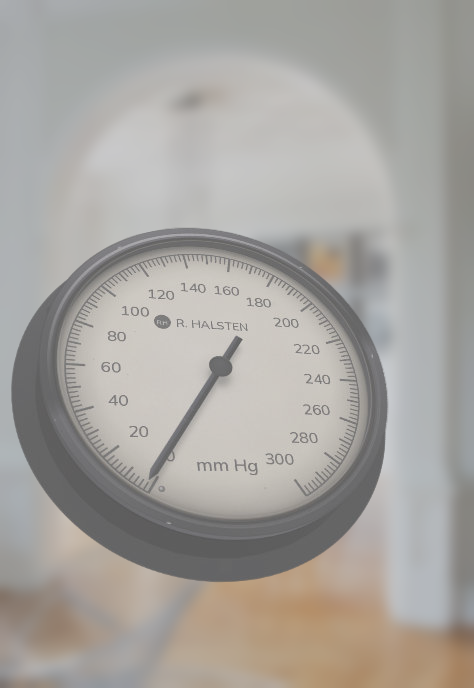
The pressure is value=2 unit=mmHg
